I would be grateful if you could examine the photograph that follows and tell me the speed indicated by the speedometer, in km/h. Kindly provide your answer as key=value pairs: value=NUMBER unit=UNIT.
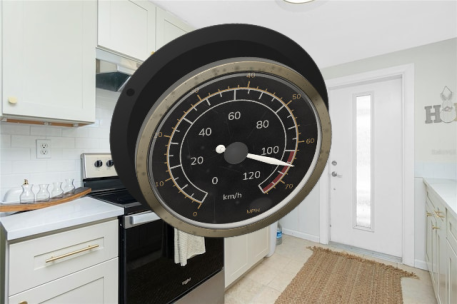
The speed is value=105 unit=km/h
